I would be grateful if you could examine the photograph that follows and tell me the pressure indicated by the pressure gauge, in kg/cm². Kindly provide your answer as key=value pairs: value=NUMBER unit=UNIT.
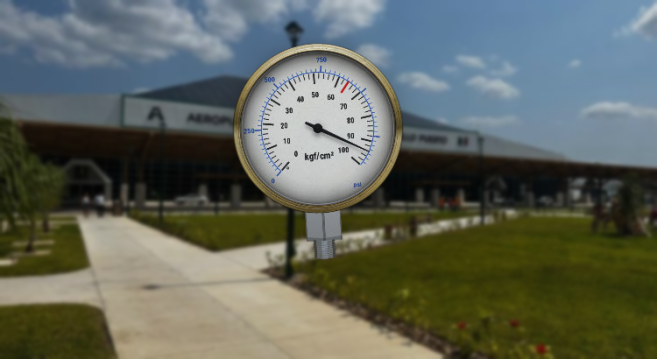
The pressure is value=94 unit=kg/cm²
